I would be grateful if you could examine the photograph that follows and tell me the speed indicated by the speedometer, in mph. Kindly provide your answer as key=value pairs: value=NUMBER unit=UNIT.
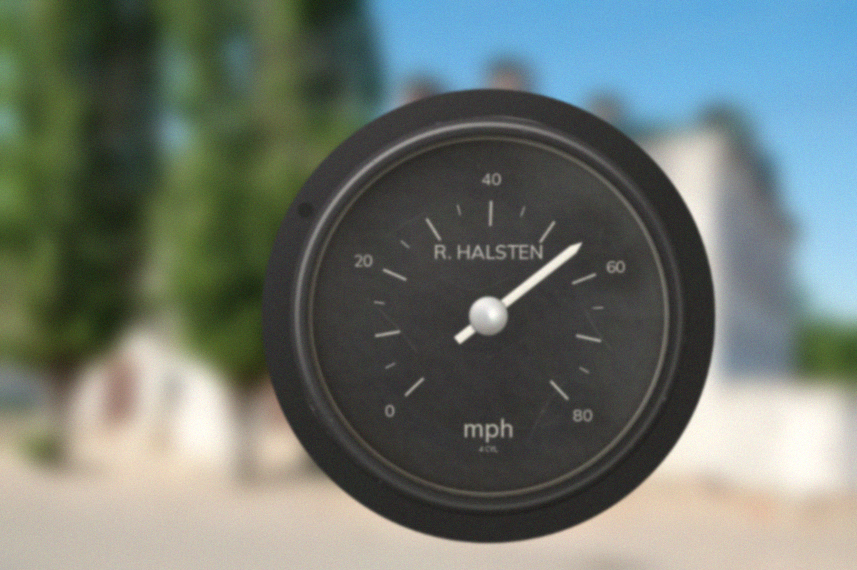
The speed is value=55 unit=mph
